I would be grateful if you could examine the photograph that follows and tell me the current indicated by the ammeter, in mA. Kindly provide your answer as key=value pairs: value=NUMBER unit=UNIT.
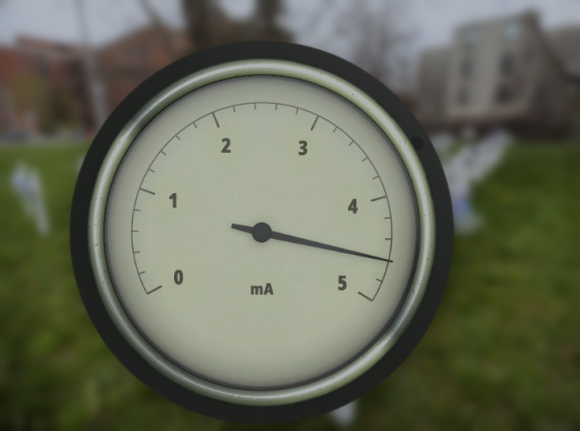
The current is value=4.6 unit=mA
